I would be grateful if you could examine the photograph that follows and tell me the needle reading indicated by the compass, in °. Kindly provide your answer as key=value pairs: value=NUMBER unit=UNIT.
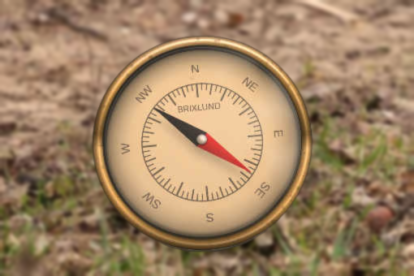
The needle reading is value=130 unit=°
